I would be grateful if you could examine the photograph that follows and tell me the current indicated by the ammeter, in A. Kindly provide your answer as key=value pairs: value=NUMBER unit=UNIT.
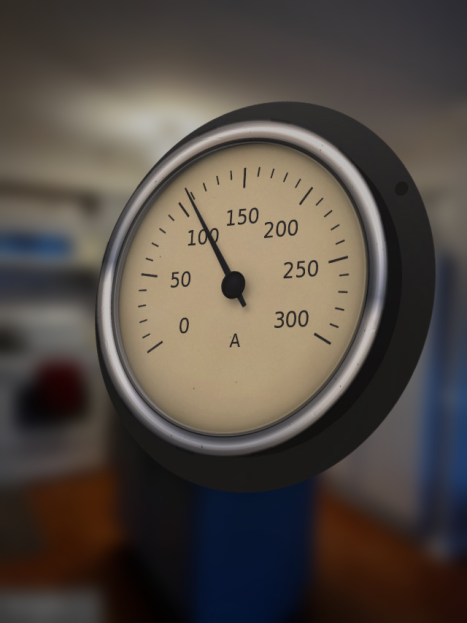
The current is value=110 unit=A
